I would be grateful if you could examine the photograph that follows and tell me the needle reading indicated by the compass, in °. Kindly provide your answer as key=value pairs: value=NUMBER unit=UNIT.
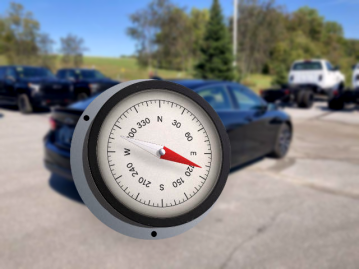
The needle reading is value=110 unit=°
